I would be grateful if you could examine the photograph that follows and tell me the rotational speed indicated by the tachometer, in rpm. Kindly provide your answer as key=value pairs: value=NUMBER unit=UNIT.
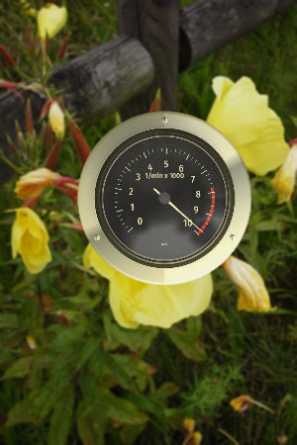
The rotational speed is value=9800 unit=rpm
